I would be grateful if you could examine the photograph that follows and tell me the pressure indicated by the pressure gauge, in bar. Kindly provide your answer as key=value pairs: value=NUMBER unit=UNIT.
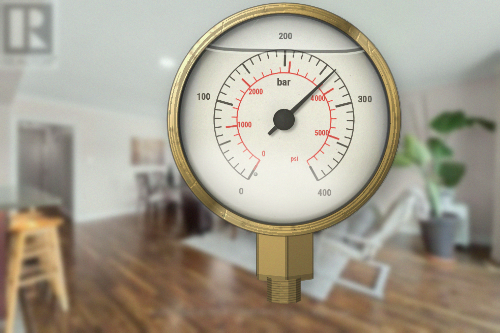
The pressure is value=260 unit=bar
